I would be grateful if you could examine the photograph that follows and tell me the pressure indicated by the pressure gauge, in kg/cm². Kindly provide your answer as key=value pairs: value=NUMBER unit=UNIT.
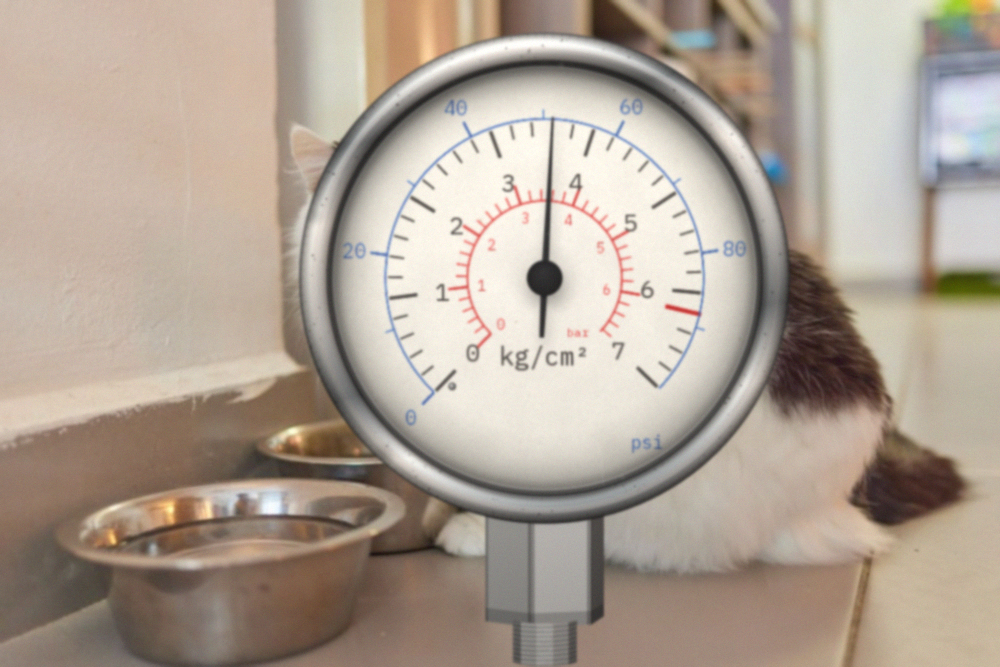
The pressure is value=3.6 unit=kg/cm²
